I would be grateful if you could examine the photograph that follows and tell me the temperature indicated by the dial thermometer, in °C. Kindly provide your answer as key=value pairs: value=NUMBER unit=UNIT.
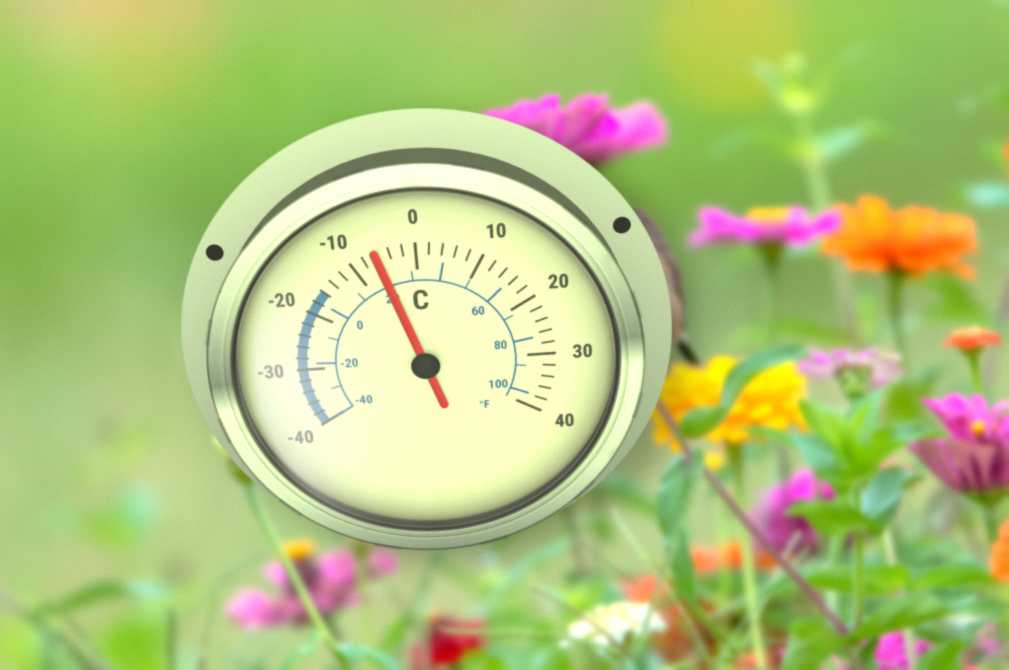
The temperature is value=-6 unit=°C
